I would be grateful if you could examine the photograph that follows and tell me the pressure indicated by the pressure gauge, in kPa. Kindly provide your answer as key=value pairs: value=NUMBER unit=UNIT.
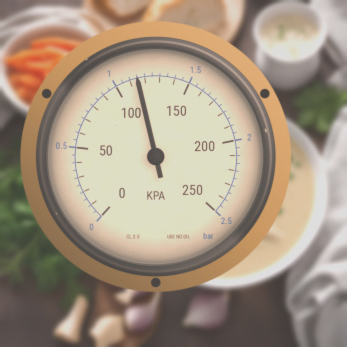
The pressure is value=115 unit=kPa
